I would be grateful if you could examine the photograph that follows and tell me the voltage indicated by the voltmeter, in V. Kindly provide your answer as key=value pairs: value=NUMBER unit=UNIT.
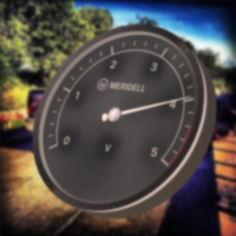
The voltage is value=4 unit=V
